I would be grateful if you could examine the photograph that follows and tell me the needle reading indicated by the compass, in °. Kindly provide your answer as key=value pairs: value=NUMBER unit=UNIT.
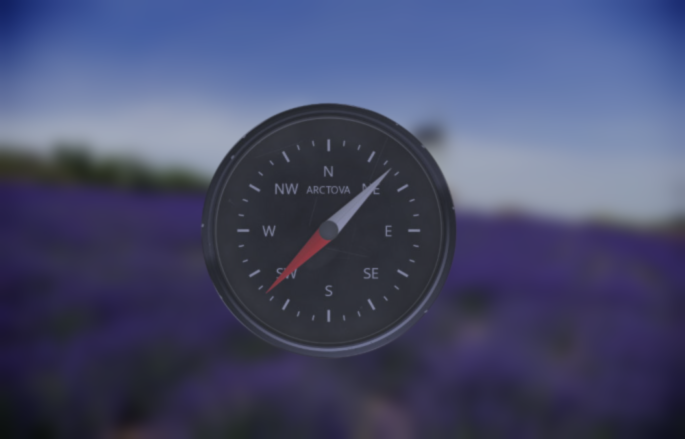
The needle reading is value=225 unit=°
